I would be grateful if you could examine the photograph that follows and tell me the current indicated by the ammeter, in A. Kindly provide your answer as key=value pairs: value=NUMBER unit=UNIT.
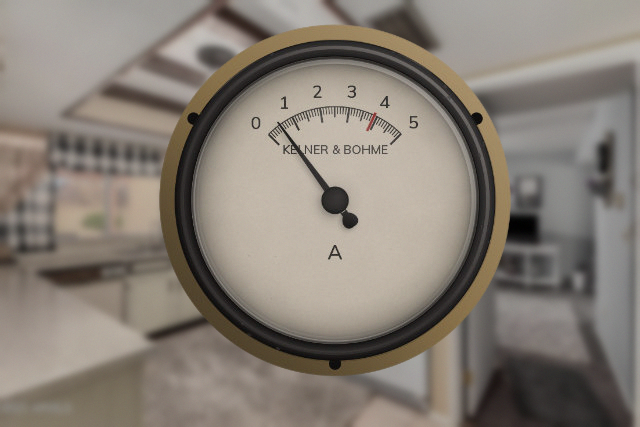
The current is value=0.5 unit=A
